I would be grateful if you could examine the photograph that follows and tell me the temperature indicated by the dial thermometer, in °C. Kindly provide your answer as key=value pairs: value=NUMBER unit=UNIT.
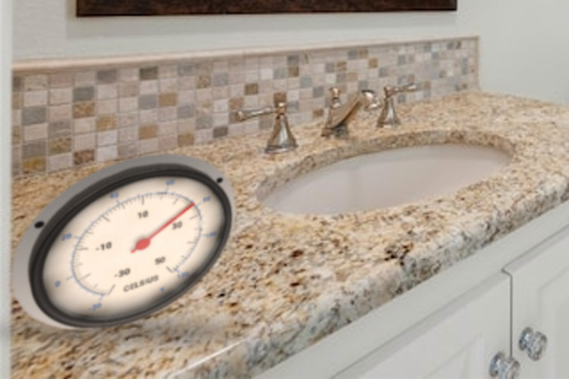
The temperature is value=25 unit=°C
